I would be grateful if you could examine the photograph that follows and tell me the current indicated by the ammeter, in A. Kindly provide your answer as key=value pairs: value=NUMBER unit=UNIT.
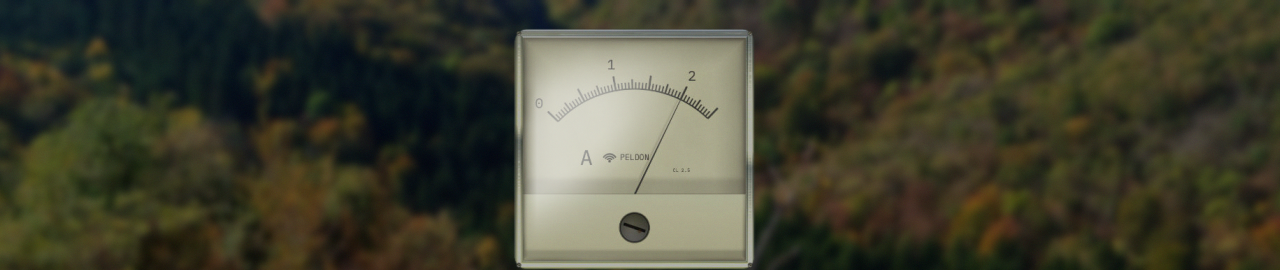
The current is value=2 unit=A
